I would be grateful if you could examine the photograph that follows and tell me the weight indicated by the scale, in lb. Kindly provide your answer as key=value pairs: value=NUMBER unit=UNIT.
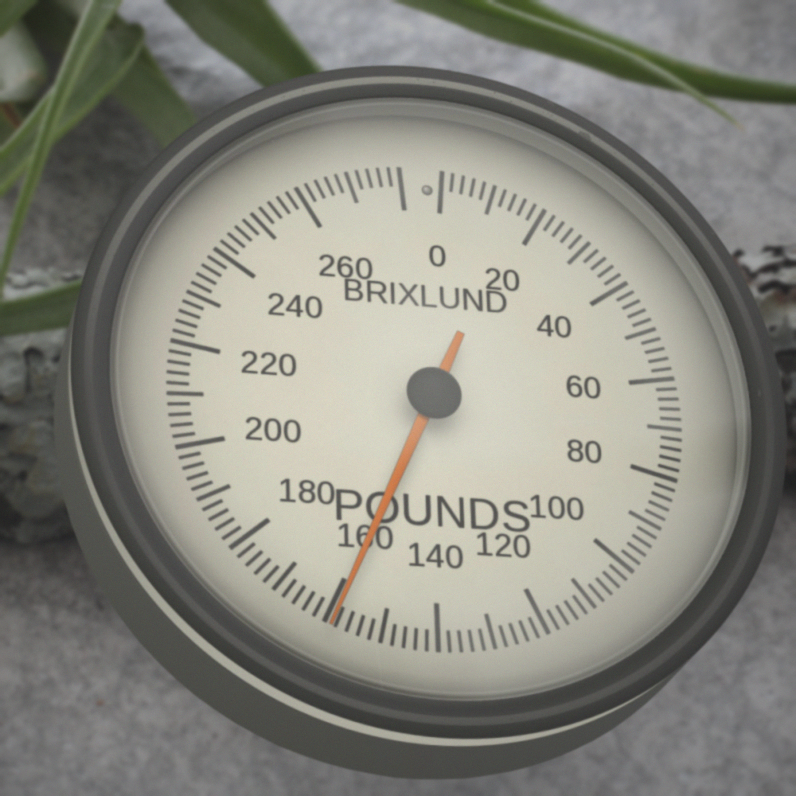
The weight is value=159 unit=lb
